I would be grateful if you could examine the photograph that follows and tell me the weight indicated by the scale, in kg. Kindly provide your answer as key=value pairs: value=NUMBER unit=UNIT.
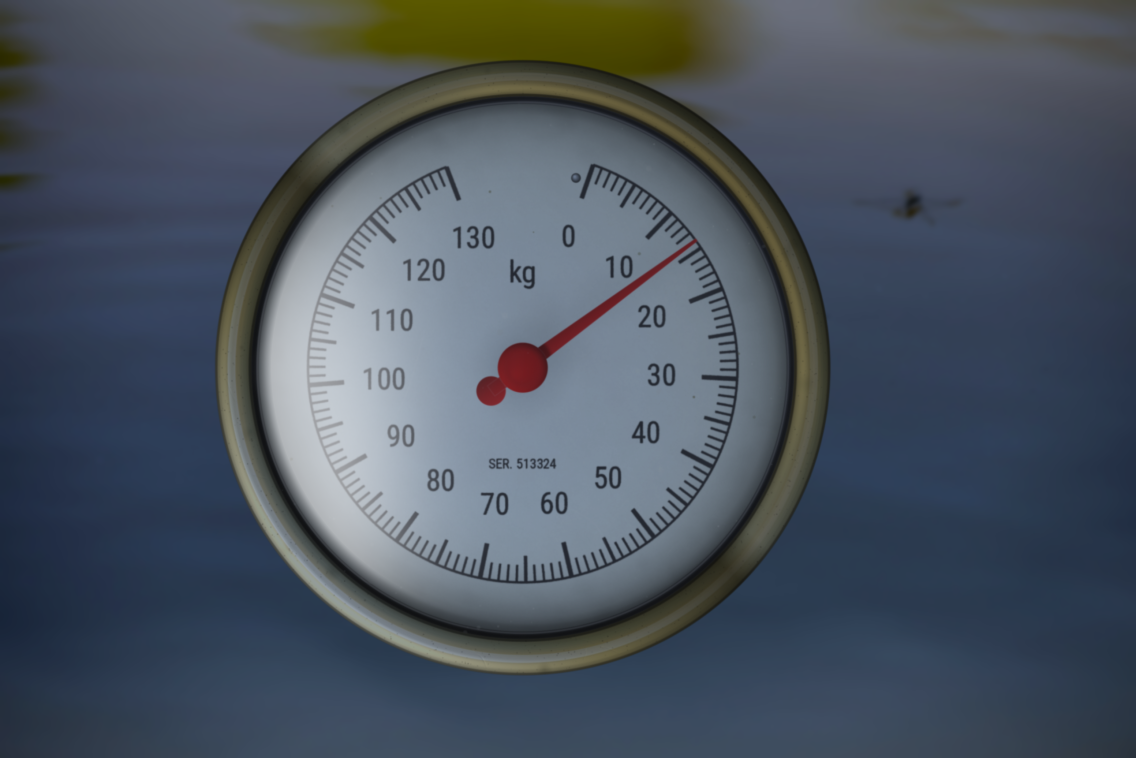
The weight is value=14 unit=kg
